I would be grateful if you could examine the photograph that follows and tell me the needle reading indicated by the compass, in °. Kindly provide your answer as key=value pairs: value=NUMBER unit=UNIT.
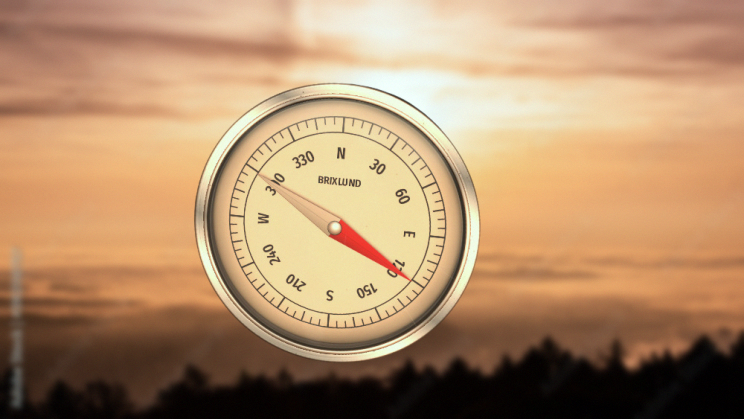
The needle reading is value=120 unit=°
